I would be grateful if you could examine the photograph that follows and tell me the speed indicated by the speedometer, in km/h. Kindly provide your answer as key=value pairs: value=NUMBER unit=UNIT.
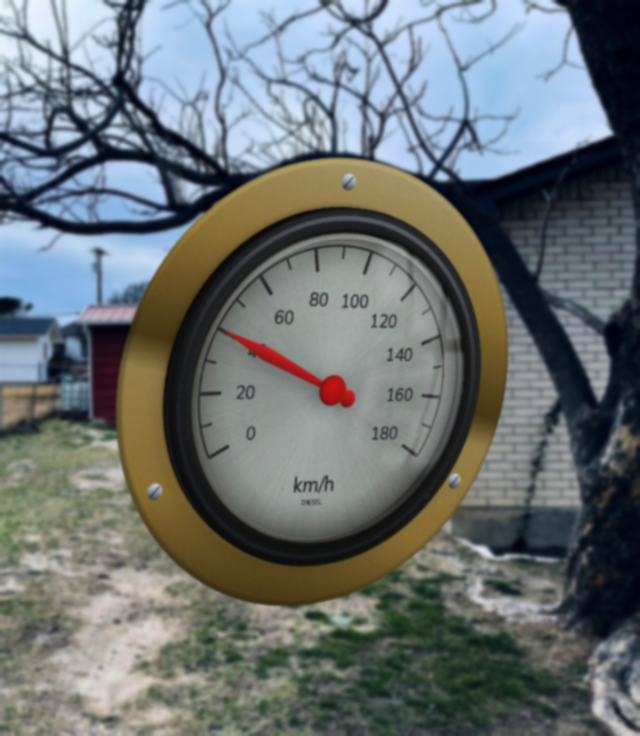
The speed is value=40 unit=km/h
